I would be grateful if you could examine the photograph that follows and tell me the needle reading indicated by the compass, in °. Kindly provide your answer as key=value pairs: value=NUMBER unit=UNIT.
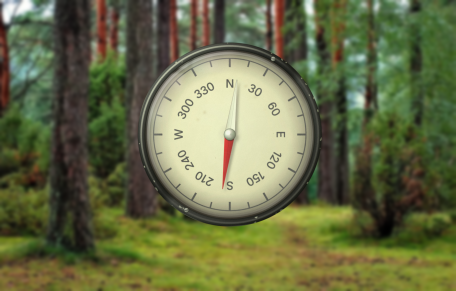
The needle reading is value=187.5 unit=°
